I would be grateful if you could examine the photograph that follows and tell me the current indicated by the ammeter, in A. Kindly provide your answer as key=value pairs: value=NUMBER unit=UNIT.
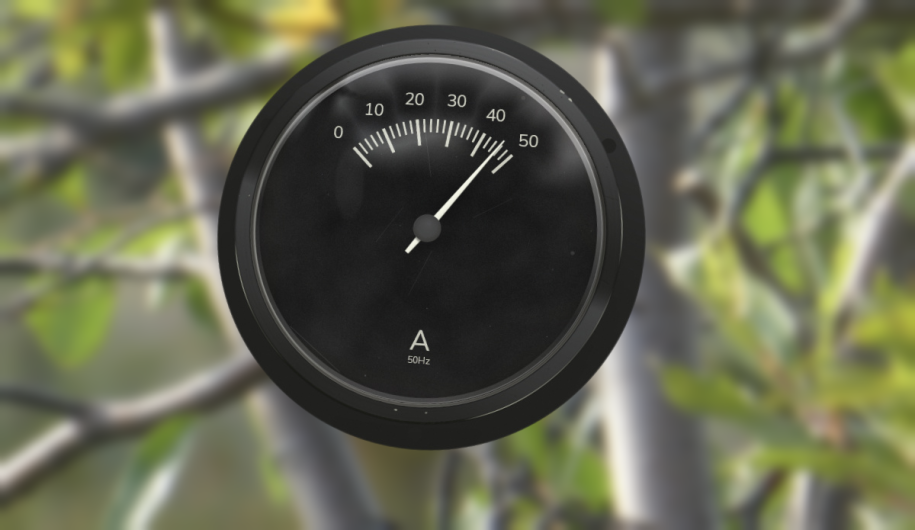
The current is value=46 unit=A
